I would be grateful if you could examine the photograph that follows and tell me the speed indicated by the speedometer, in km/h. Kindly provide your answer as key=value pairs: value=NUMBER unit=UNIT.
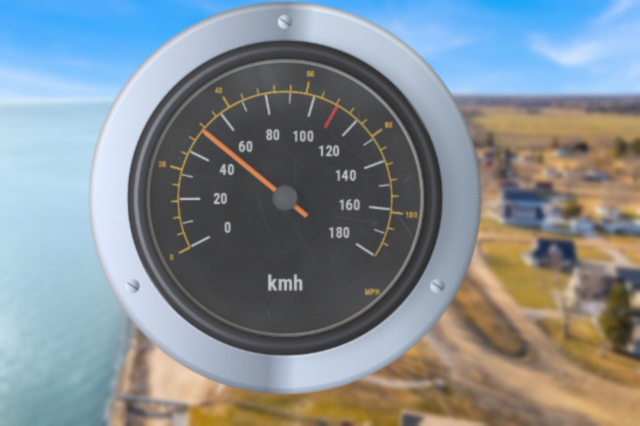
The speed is value=50 unit=km/h
